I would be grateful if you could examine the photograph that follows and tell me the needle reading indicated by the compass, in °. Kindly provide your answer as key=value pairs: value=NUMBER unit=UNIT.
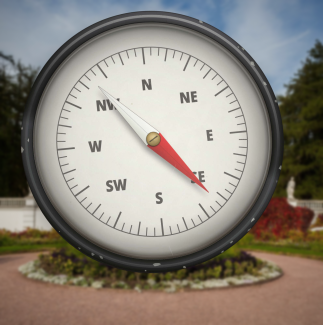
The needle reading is value=140 unit=°
